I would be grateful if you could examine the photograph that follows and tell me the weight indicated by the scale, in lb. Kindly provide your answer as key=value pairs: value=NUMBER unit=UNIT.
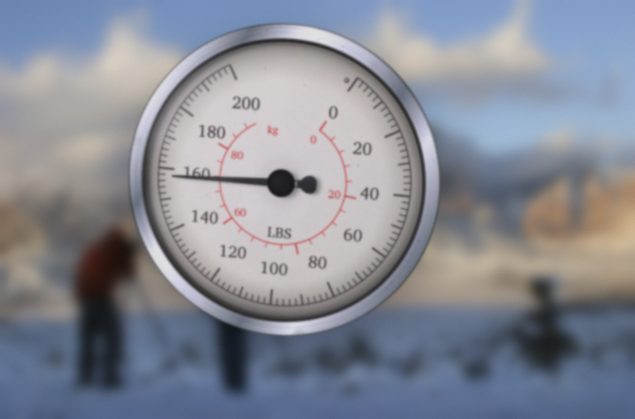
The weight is value=158 unit=lb
